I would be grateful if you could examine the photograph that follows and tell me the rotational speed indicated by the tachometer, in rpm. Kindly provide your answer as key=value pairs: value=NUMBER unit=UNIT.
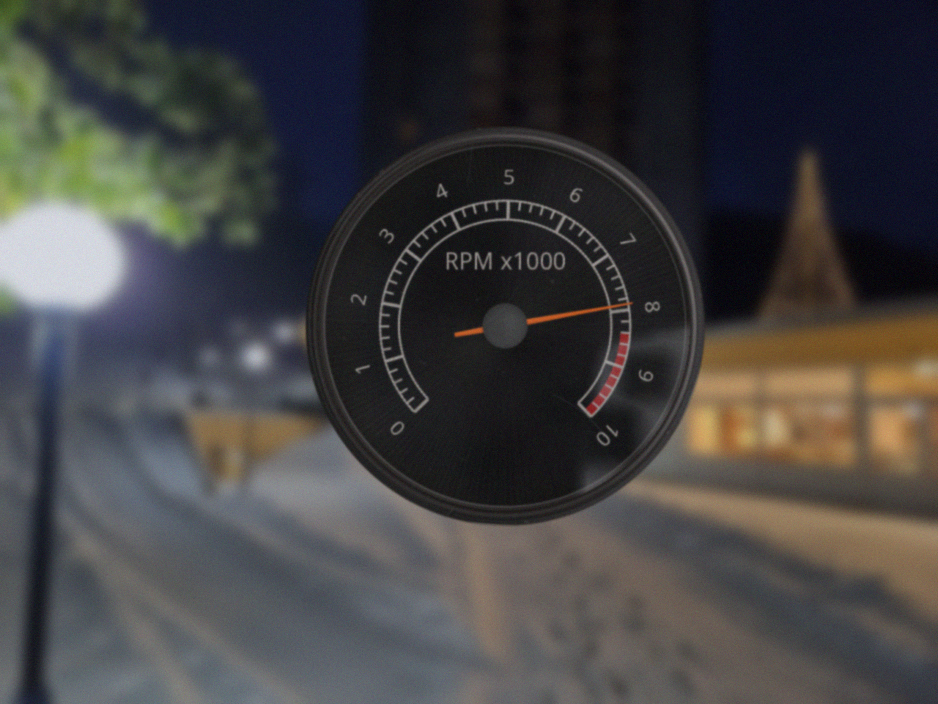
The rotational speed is value=7900 unit=rpm
